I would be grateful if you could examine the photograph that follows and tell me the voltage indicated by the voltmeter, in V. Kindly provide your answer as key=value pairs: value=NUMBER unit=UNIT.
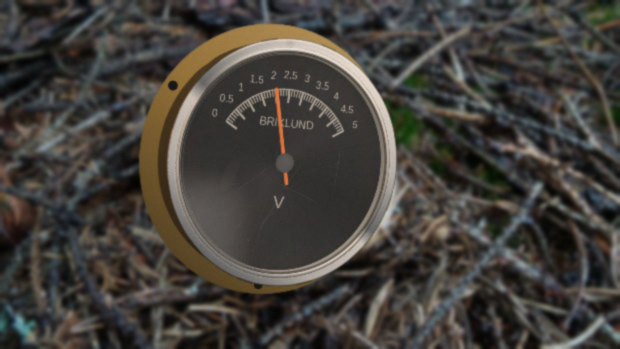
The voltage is value=2 unit=V
